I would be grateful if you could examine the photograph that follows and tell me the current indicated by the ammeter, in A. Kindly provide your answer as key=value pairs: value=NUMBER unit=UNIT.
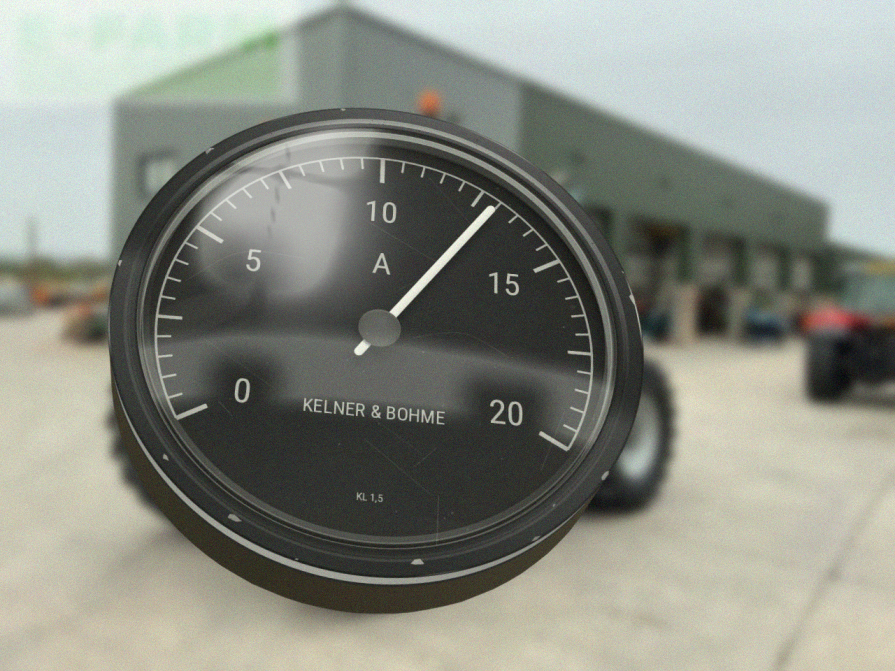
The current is value=13 unit=A
